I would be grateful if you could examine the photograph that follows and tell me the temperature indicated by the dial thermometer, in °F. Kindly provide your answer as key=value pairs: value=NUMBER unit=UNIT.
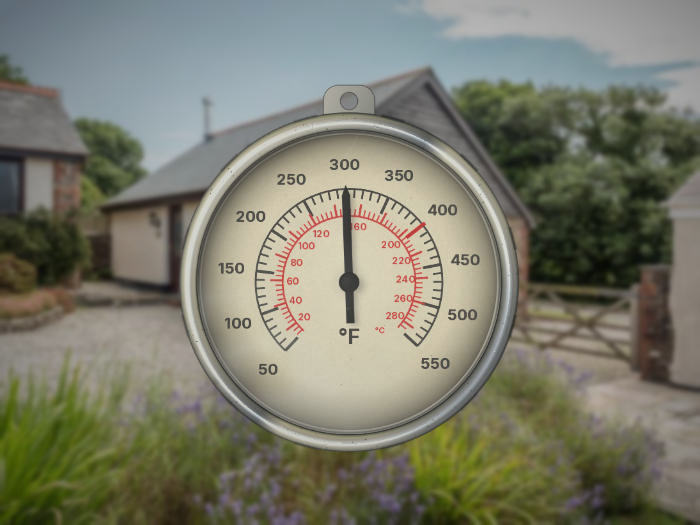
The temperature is value=300 unit=°F
